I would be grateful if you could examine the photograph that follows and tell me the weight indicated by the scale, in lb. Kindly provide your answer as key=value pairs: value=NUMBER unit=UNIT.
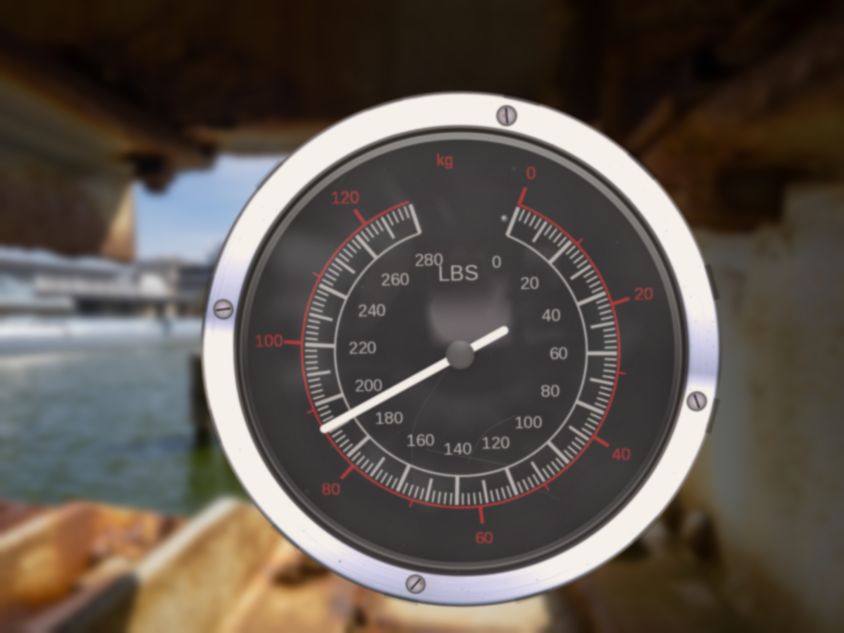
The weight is value=192 unit=lb
